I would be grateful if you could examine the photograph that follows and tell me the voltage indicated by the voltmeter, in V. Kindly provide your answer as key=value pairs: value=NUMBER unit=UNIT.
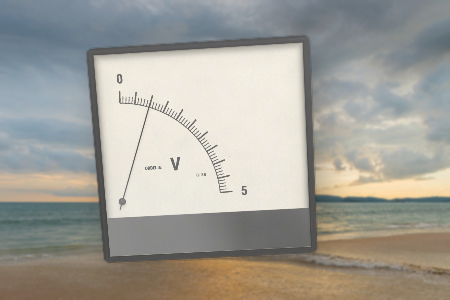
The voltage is value=1 unit=V
